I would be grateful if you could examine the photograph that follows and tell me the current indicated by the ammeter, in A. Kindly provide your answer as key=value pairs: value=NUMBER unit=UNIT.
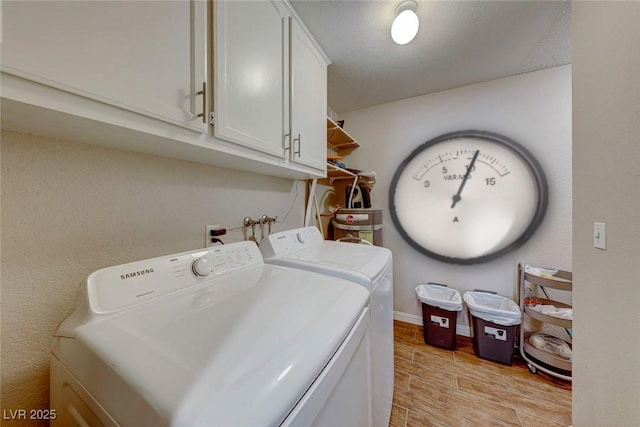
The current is value=10 unit=A
